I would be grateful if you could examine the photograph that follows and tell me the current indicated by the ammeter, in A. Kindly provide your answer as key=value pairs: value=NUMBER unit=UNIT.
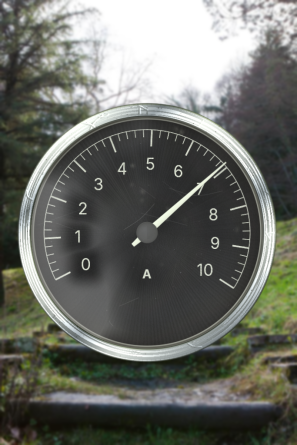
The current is value=6.9 unit=A
